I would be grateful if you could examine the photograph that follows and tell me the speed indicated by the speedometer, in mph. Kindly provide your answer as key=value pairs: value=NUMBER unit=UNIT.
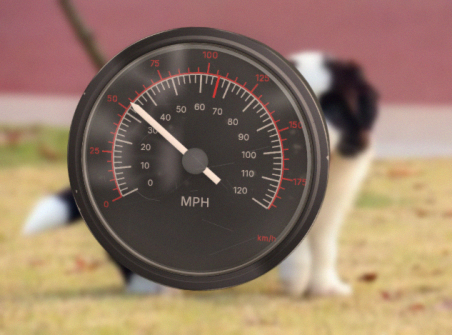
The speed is value=34 unit=mph
